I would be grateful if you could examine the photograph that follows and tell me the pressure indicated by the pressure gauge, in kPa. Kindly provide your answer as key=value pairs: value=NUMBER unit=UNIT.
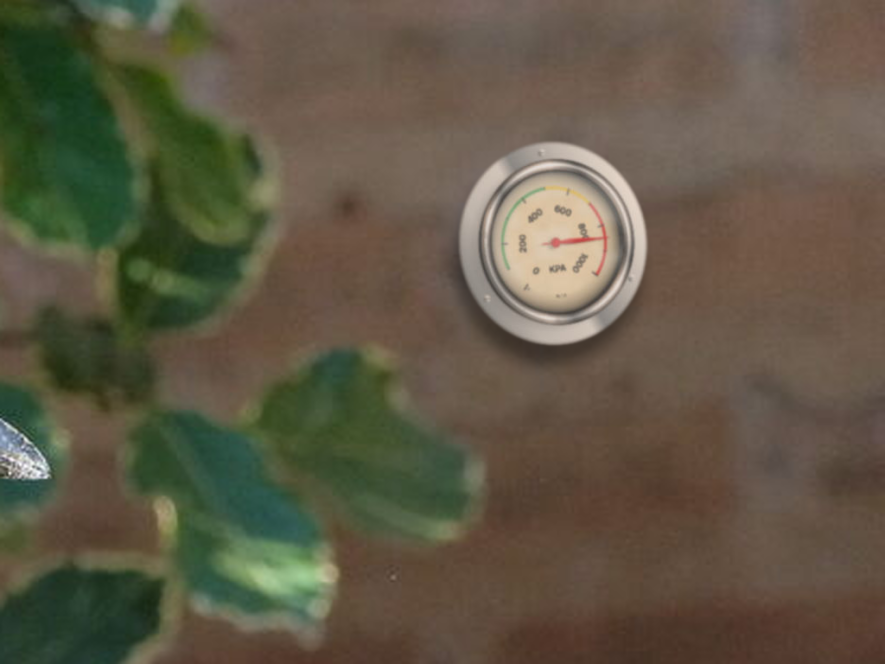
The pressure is value=850 unit=kPa
